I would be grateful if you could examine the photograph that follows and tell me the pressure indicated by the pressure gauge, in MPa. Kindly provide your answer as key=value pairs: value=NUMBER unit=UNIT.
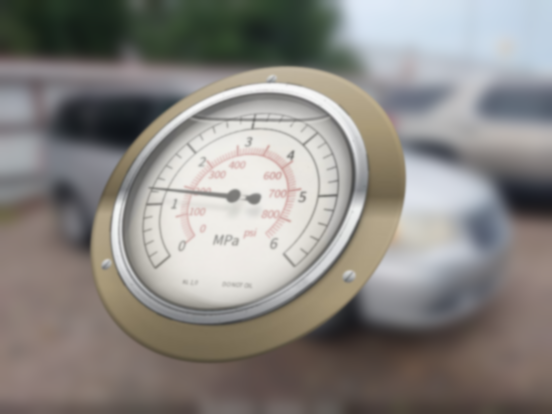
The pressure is value=1.2 unit=MPa
